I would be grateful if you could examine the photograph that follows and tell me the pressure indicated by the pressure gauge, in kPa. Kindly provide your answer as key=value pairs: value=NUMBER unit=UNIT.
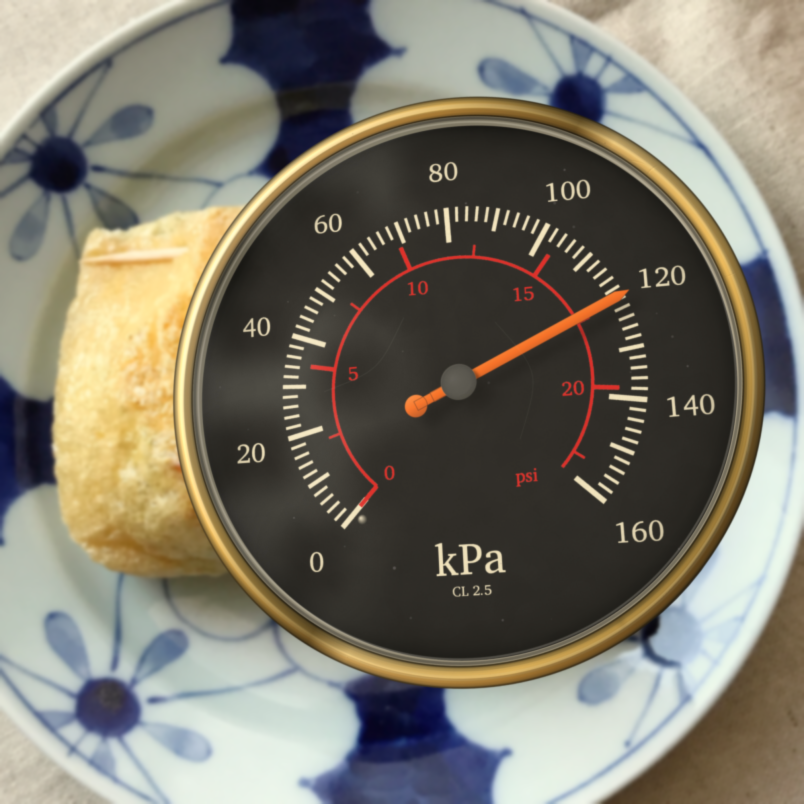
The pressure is value=120 unit=kPa
